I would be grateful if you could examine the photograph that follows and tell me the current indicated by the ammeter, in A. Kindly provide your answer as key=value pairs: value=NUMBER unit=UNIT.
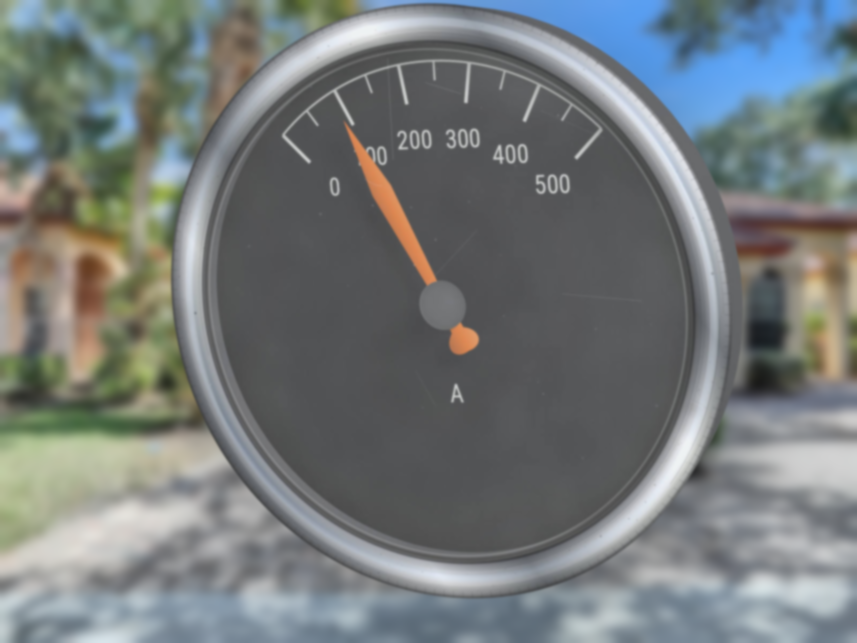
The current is value=100 unit=A
